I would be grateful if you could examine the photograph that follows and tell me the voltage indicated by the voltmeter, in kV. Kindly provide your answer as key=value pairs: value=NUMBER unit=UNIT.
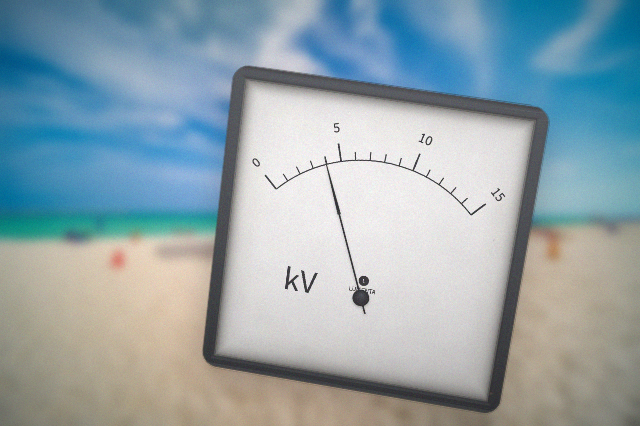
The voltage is value=4 unit=kV
